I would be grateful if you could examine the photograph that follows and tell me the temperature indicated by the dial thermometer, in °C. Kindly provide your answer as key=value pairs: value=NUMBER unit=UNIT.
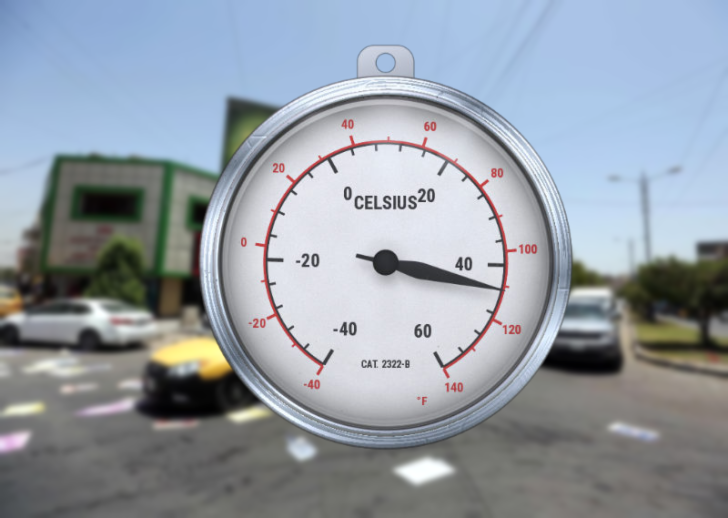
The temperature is value=44 unit=°C
